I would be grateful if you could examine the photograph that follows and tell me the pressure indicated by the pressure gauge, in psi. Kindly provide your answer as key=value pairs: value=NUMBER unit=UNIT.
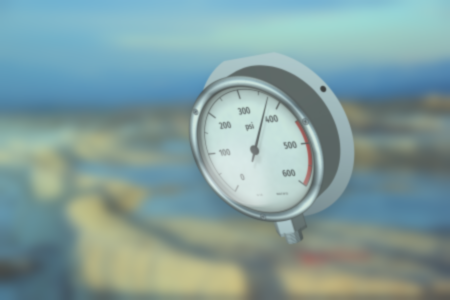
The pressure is value=375 unit=psi
